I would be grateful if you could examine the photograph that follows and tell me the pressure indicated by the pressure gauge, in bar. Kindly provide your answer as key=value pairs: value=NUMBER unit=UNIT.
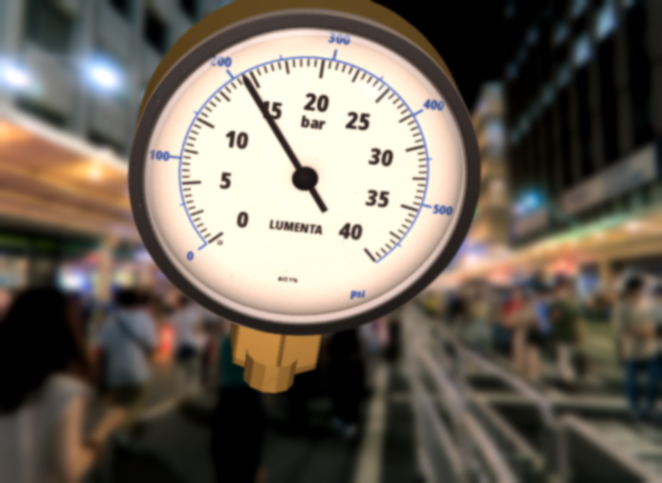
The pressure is value=14.5 unit=bar
